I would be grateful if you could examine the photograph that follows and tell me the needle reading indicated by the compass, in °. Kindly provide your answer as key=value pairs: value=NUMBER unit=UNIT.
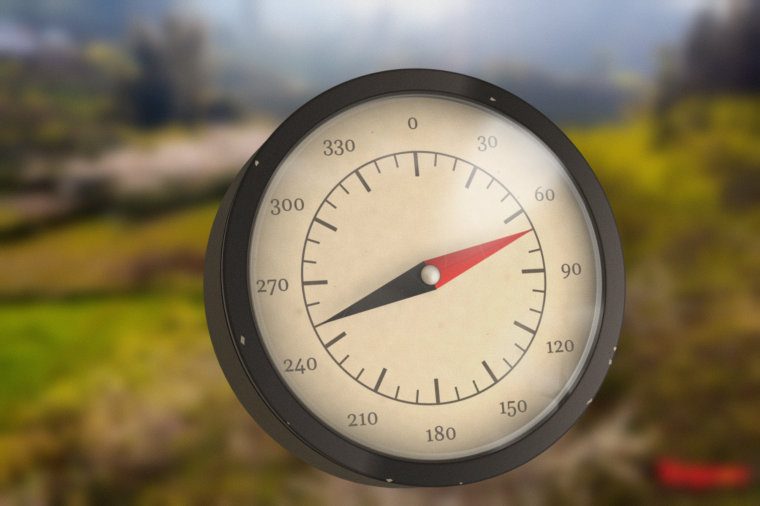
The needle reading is value=70 unit=°
